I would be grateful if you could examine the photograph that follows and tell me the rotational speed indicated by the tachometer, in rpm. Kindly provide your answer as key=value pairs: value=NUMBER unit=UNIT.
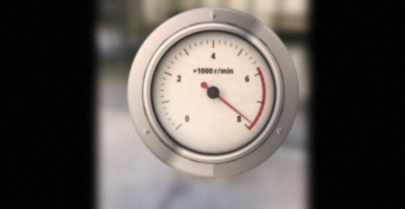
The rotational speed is value=7800 unit=rpm
